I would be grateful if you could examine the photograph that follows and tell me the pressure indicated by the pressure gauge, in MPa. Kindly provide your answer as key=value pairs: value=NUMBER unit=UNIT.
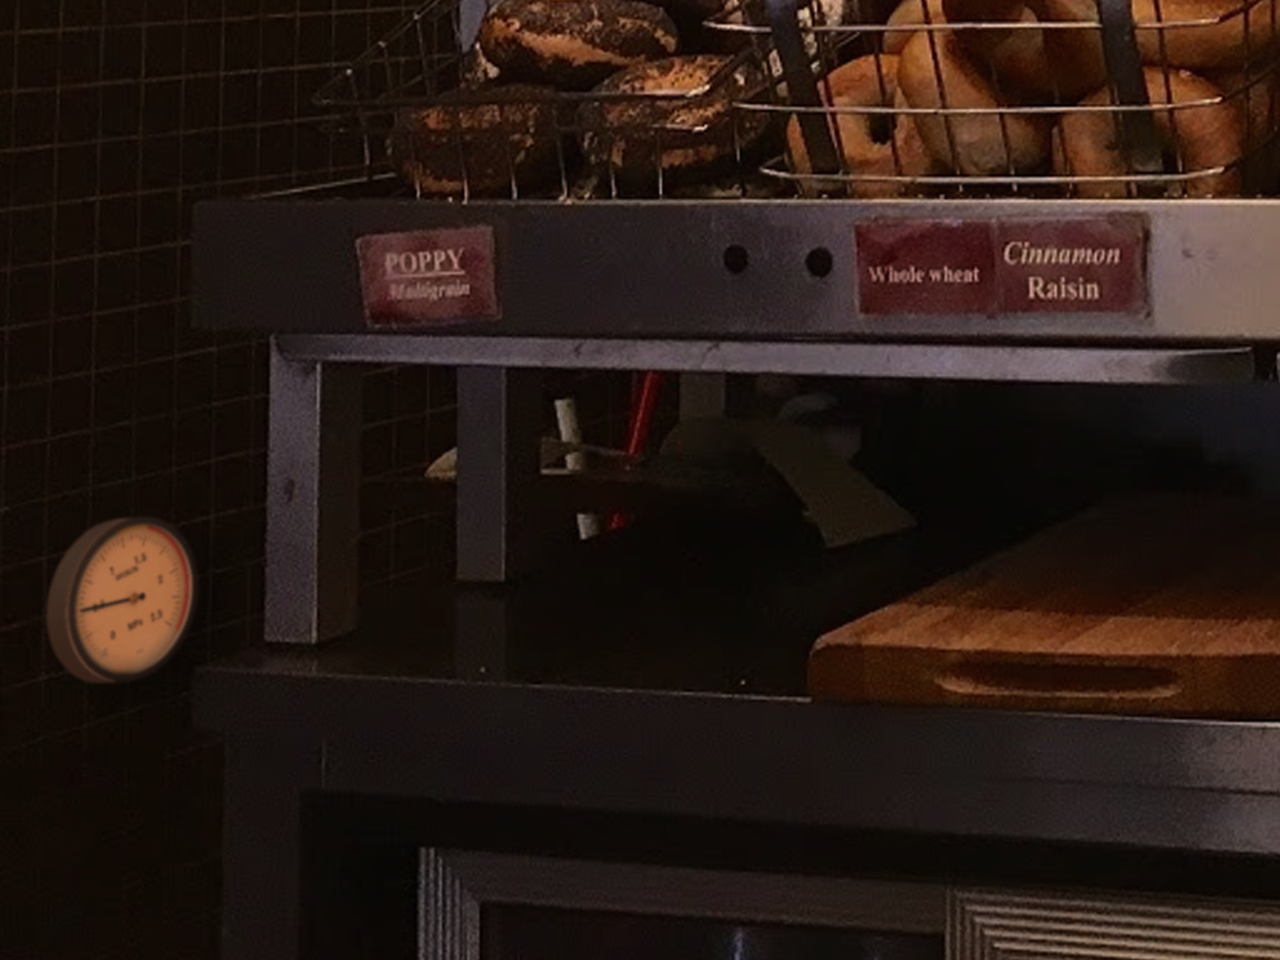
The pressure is value=0.5 unit=MPa
